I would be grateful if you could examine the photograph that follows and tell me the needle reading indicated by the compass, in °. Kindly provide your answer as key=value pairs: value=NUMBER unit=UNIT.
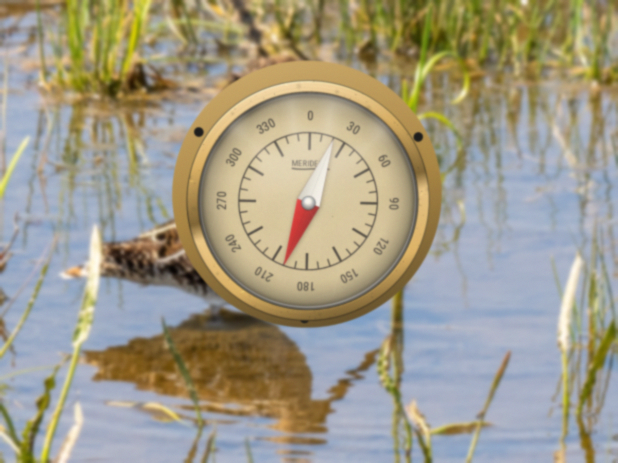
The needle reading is value=200 unit=°
